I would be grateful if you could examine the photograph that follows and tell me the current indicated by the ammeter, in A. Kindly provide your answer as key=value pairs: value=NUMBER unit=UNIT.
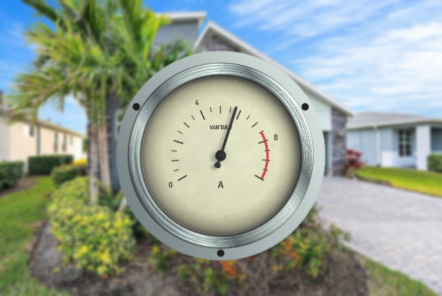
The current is value=5.75 unit=A
